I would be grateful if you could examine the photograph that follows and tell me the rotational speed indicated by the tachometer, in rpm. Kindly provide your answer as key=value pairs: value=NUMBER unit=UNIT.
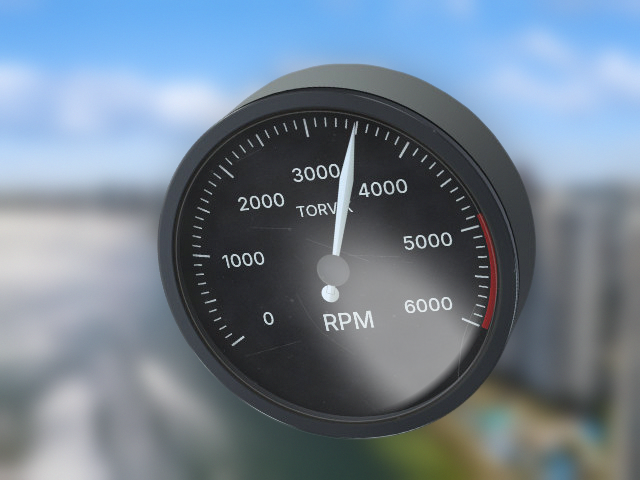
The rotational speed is value=3500 unit=rpm
